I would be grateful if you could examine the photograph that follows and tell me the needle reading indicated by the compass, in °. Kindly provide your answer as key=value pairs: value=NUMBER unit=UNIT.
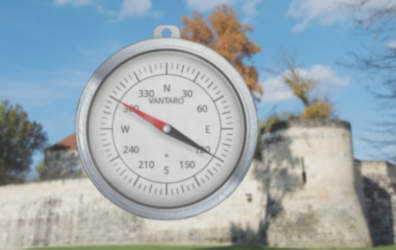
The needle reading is value=300 unit=°
